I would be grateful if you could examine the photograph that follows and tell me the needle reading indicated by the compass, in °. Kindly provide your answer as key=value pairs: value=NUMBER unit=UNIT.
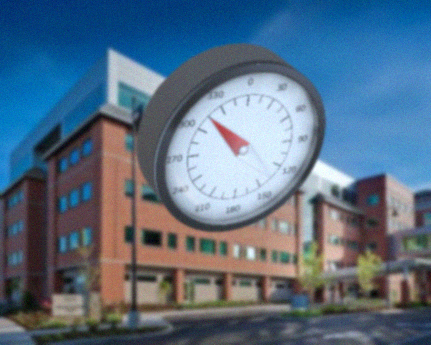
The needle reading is value=315 unit=°
